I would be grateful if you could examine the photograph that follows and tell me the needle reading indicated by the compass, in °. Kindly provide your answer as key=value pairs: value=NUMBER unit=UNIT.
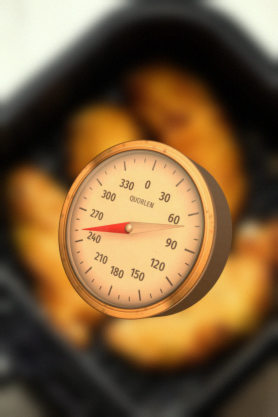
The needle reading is value=250 unit=°
